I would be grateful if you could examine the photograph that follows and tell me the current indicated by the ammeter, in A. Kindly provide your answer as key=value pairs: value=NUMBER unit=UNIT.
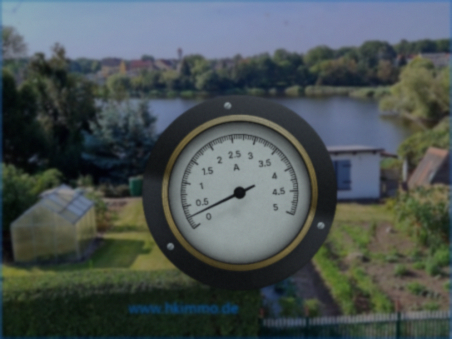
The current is value=0.25 unit=A
